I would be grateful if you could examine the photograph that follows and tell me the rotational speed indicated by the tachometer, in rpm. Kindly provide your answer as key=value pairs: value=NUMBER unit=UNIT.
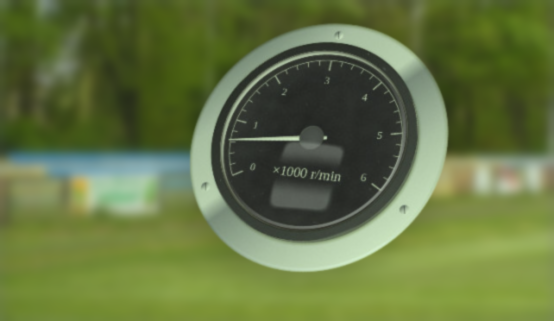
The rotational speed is value=600 unit=rpm
